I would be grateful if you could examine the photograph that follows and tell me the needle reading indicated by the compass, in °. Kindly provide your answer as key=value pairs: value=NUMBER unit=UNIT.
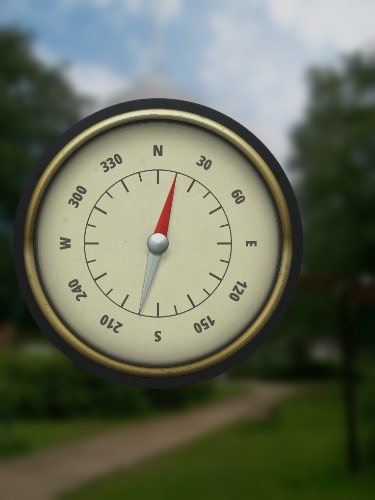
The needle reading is value=15 unit=°
